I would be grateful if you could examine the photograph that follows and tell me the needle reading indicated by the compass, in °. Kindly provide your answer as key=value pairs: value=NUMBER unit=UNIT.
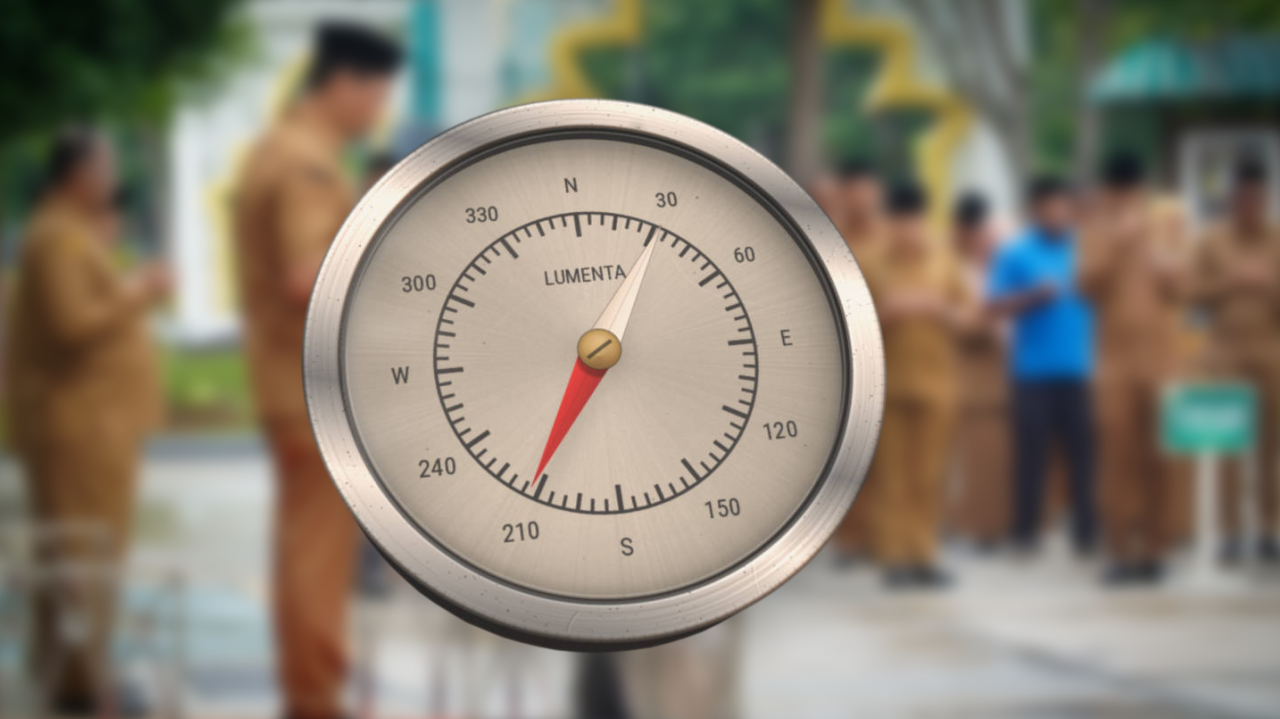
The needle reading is value=212.5 unit=°
